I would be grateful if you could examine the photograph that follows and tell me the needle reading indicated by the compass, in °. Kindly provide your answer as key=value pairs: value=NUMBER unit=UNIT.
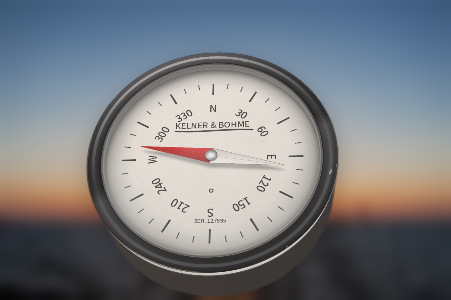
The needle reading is value=280 unit=°
